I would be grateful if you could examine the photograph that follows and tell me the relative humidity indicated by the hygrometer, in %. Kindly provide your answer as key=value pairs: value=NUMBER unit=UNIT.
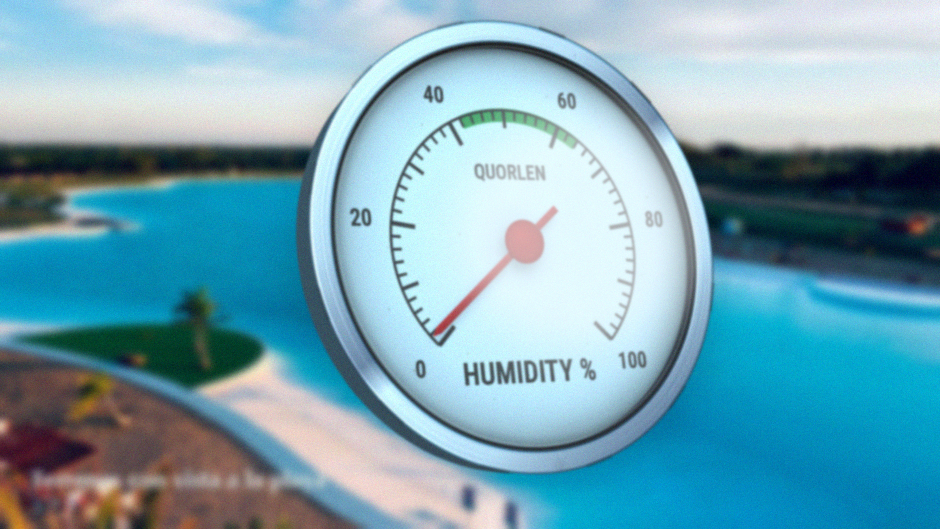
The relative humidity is value=2 unit=%
